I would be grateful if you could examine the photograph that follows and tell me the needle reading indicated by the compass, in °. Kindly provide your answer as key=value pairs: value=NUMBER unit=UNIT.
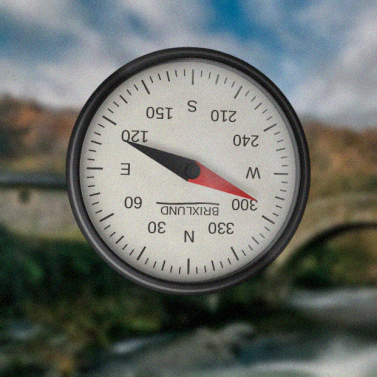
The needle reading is value=292.5 unit=°
